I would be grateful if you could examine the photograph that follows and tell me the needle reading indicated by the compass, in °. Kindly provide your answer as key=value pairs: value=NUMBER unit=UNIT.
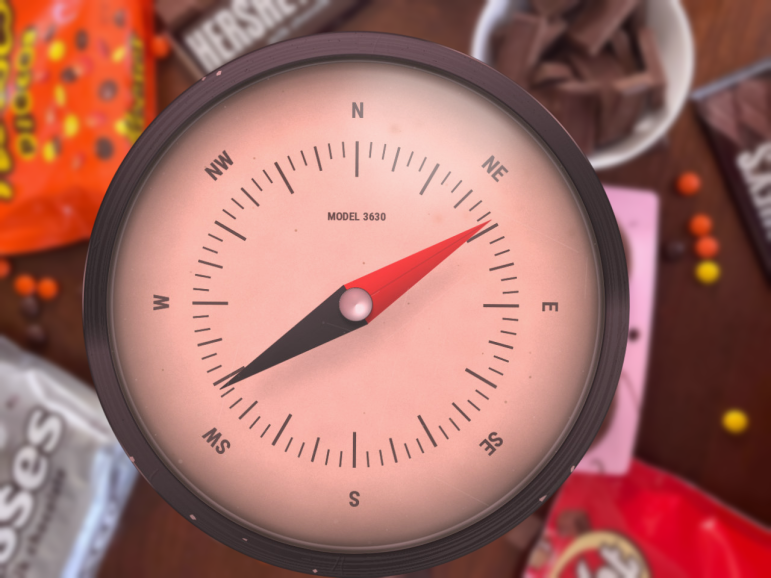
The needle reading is value=57.5 unit=°
